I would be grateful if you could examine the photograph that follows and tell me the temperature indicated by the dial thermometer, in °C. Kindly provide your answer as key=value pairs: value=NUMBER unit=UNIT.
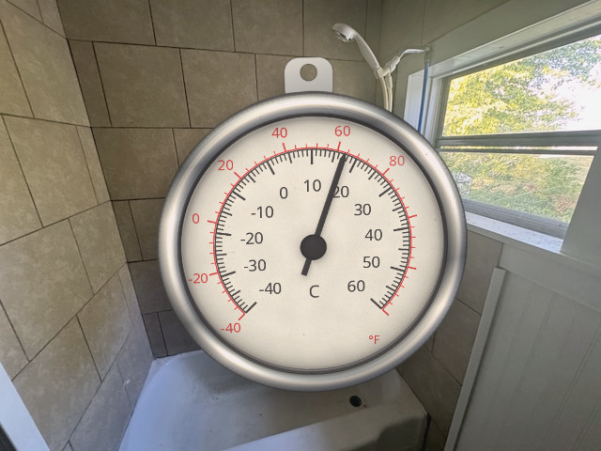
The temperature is value=17 unit=°C
